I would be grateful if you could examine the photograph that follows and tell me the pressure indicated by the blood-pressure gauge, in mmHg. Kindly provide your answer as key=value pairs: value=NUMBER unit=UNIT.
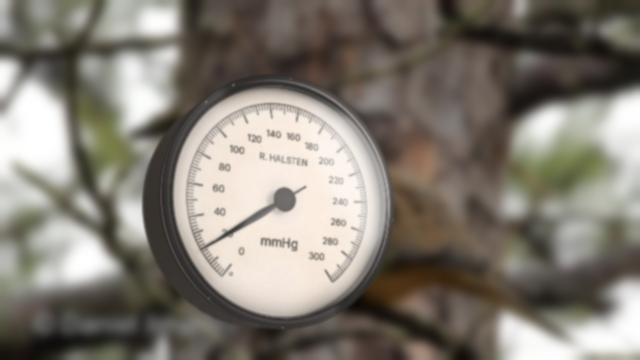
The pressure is value=20 unit=mmHg
